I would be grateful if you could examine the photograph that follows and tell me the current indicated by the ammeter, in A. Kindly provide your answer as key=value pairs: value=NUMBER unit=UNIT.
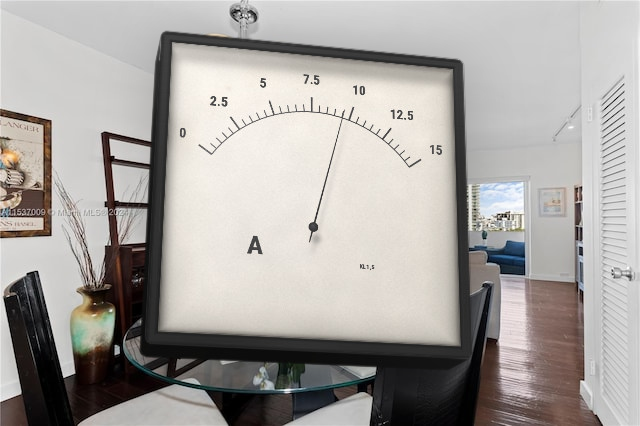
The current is value=9.5 unit=A
